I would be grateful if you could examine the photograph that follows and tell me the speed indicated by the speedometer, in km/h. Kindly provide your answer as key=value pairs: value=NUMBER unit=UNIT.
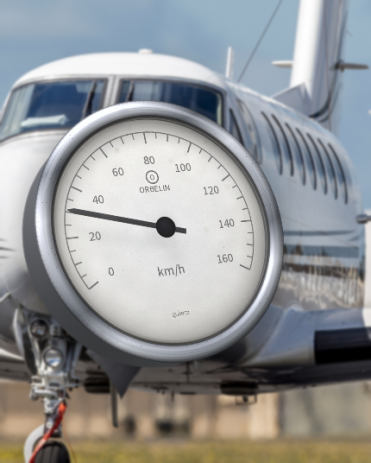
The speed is value=30 unit=km/h
